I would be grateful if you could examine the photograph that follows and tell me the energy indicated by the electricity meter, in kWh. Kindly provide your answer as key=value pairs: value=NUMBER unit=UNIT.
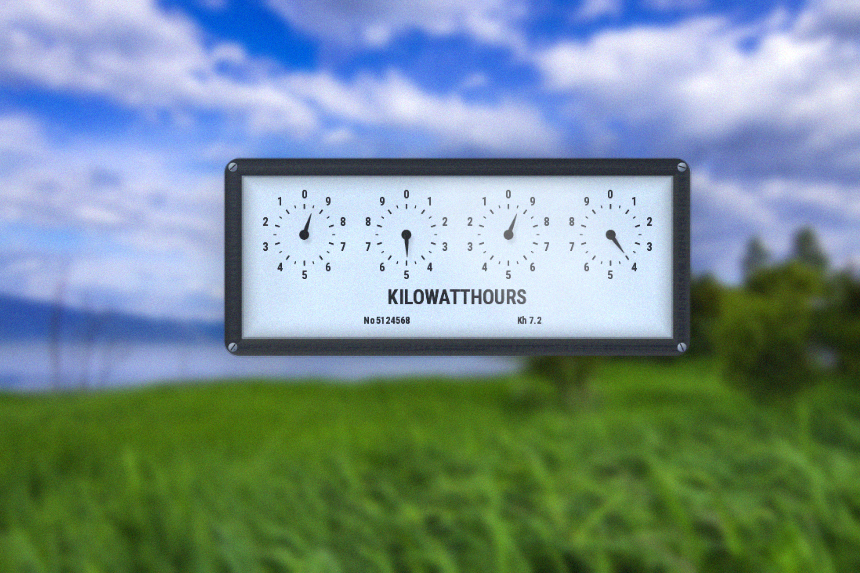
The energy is value=9494 unit=kWh
